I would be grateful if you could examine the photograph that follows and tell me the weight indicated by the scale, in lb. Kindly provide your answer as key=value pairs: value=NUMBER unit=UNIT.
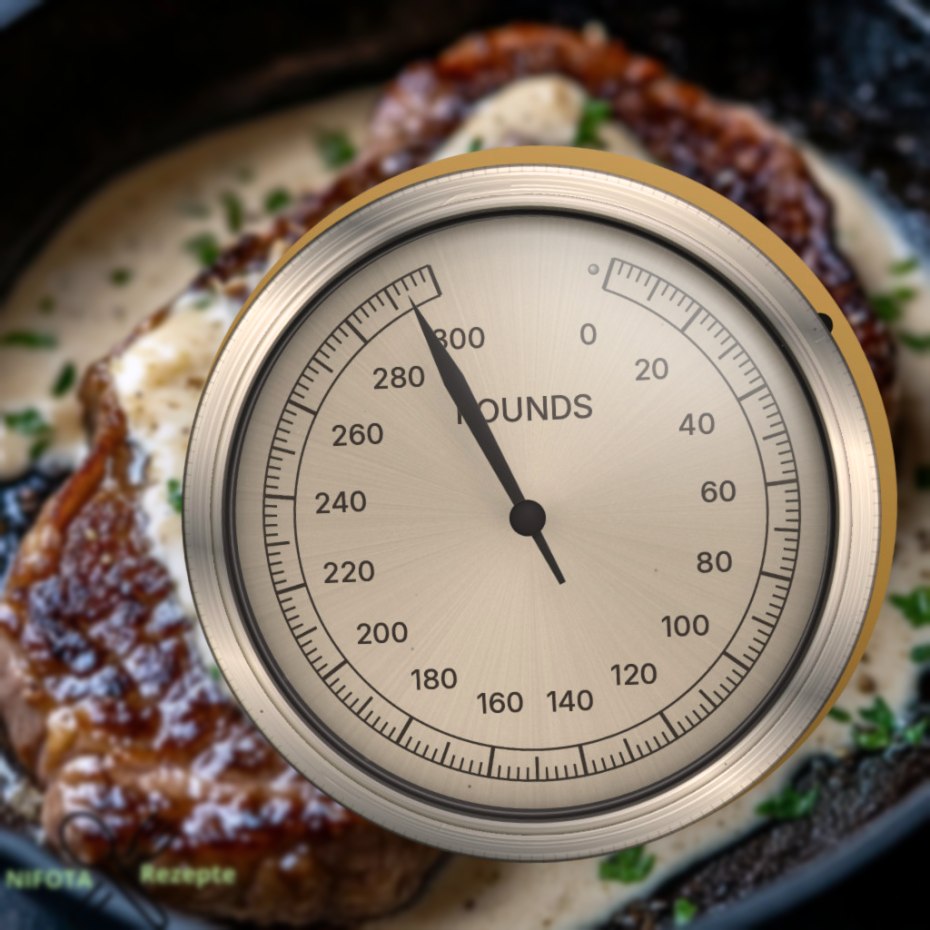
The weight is value=294 unit=lb
